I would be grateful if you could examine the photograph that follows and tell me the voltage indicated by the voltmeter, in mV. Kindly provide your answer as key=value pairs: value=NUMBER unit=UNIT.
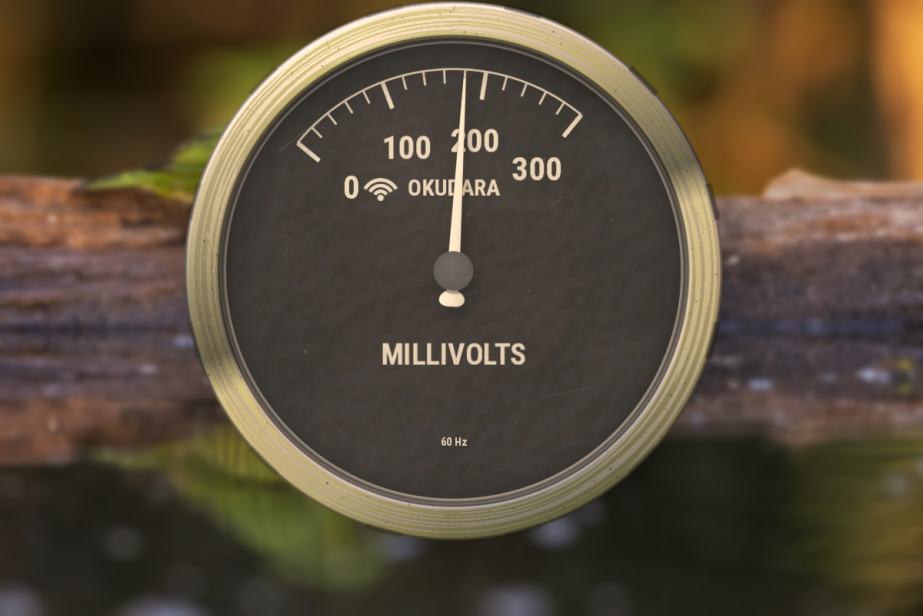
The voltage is value=180 unit=mV
